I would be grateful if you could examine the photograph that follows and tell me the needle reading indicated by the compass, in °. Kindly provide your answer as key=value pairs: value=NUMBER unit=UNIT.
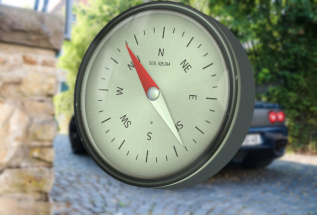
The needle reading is value=320 unit=°
